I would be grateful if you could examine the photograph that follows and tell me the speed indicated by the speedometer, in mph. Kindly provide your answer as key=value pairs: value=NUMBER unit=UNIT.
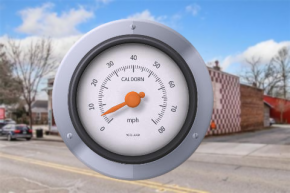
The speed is value=5 unit=mph
